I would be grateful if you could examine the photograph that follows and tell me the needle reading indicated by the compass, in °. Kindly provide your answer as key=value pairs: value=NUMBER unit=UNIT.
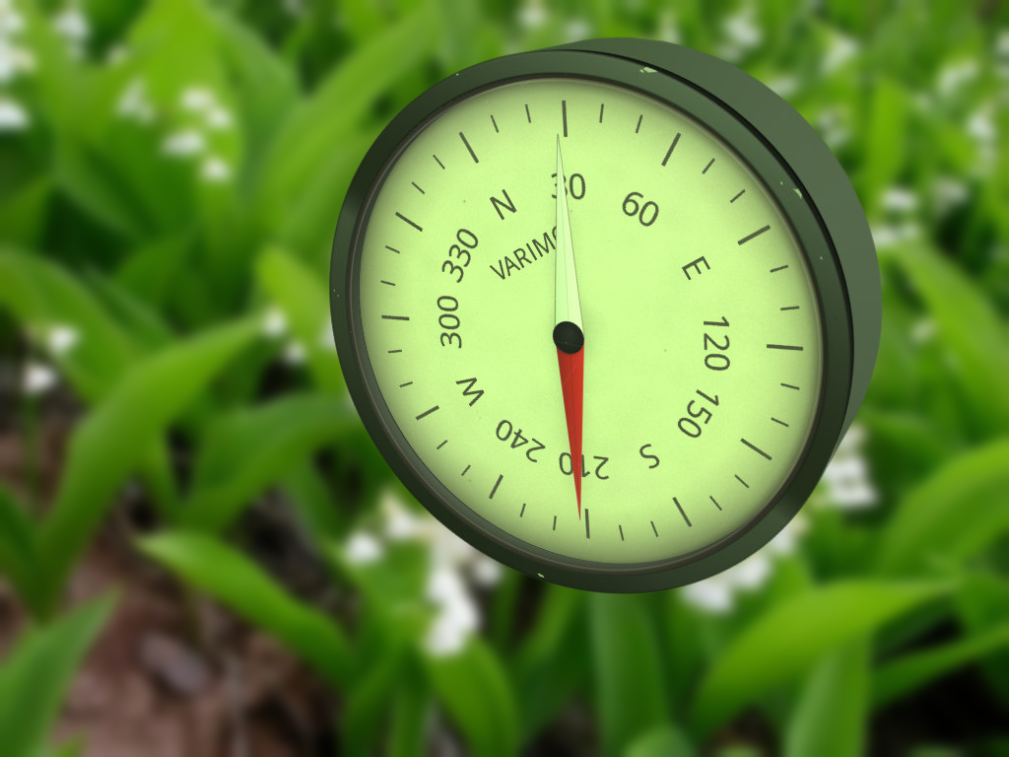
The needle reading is value=210 unit=°
